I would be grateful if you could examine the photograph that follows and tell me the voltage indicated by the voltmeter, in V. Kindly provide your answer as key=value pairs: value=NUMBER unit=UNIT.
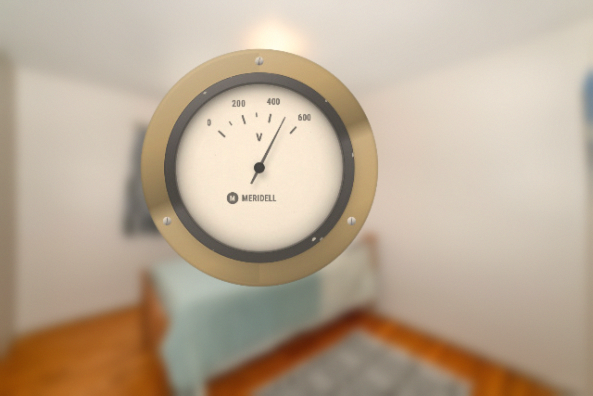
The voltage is value=500 unit=V
